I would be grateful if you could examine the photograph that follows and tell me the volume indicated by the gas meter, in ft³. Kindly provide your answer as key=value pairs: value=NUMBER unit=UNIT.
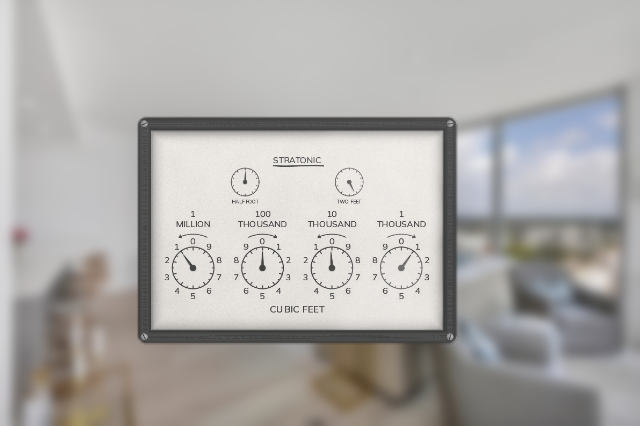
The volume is value=100100 unit=ft³
